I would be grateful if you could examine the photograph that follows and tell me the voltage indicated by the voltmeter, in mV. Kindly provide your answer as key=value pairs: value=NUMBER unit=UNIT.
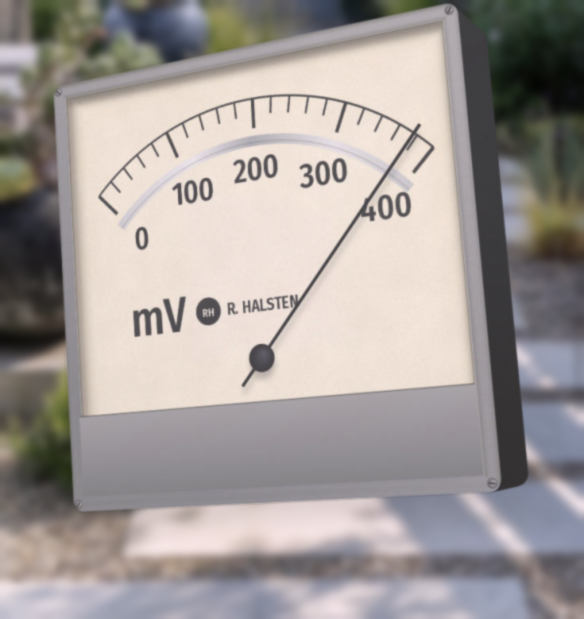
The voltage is value=380 unit=mV
